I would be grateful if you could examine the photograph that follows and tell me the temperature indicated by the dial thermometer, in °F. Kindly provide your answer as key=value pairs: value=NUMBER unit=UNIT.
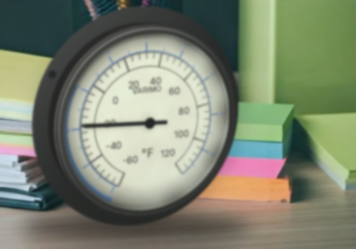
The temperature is value=-20 unit=°F
